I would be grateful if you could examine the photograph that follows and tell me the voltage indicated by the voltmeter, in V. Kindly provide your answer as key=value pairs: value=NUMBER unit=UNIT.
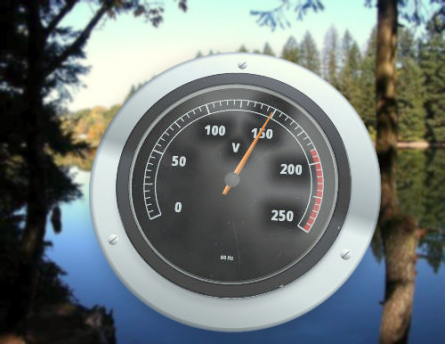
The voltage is value=150 unit=V
